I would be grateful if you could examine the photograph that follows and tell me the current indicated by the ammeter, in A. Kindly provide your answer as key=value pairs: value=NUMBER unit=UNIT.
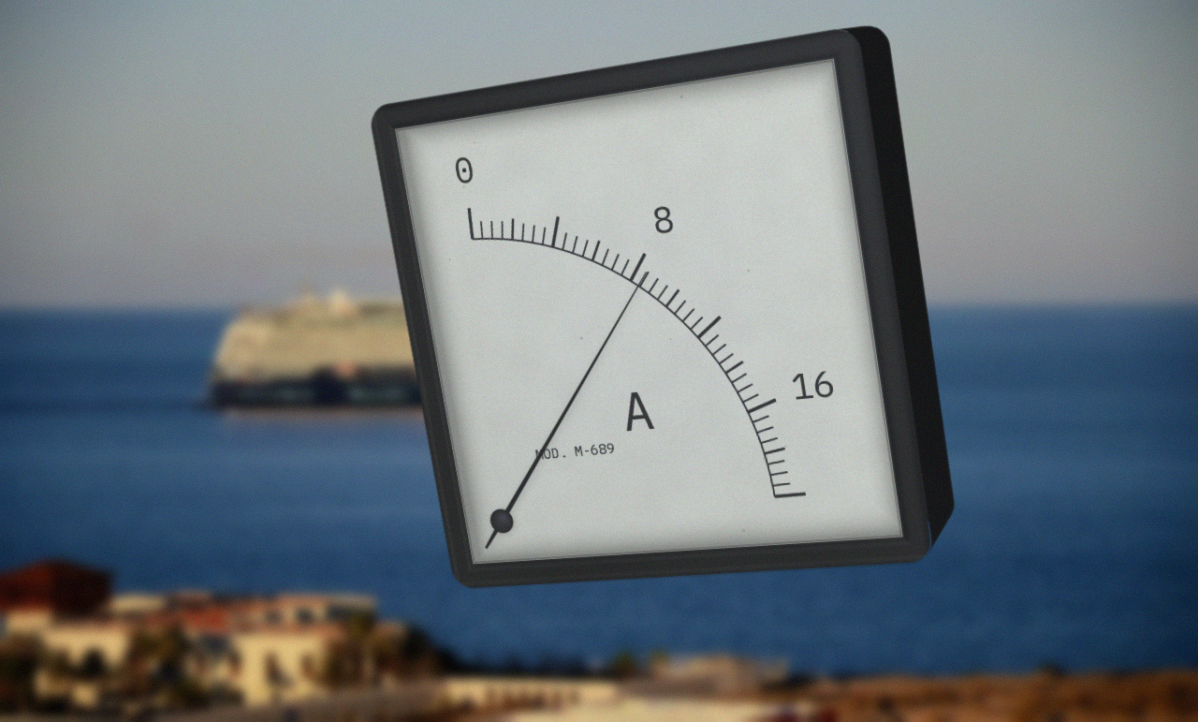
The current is value=8.5 unit=A
